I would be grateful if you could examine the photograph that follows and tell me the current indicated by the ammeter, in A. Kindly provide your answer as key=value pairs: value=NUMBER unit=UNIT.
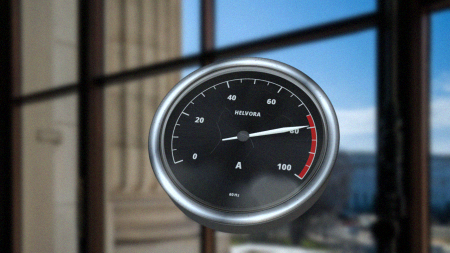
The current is value=80 unit=A
